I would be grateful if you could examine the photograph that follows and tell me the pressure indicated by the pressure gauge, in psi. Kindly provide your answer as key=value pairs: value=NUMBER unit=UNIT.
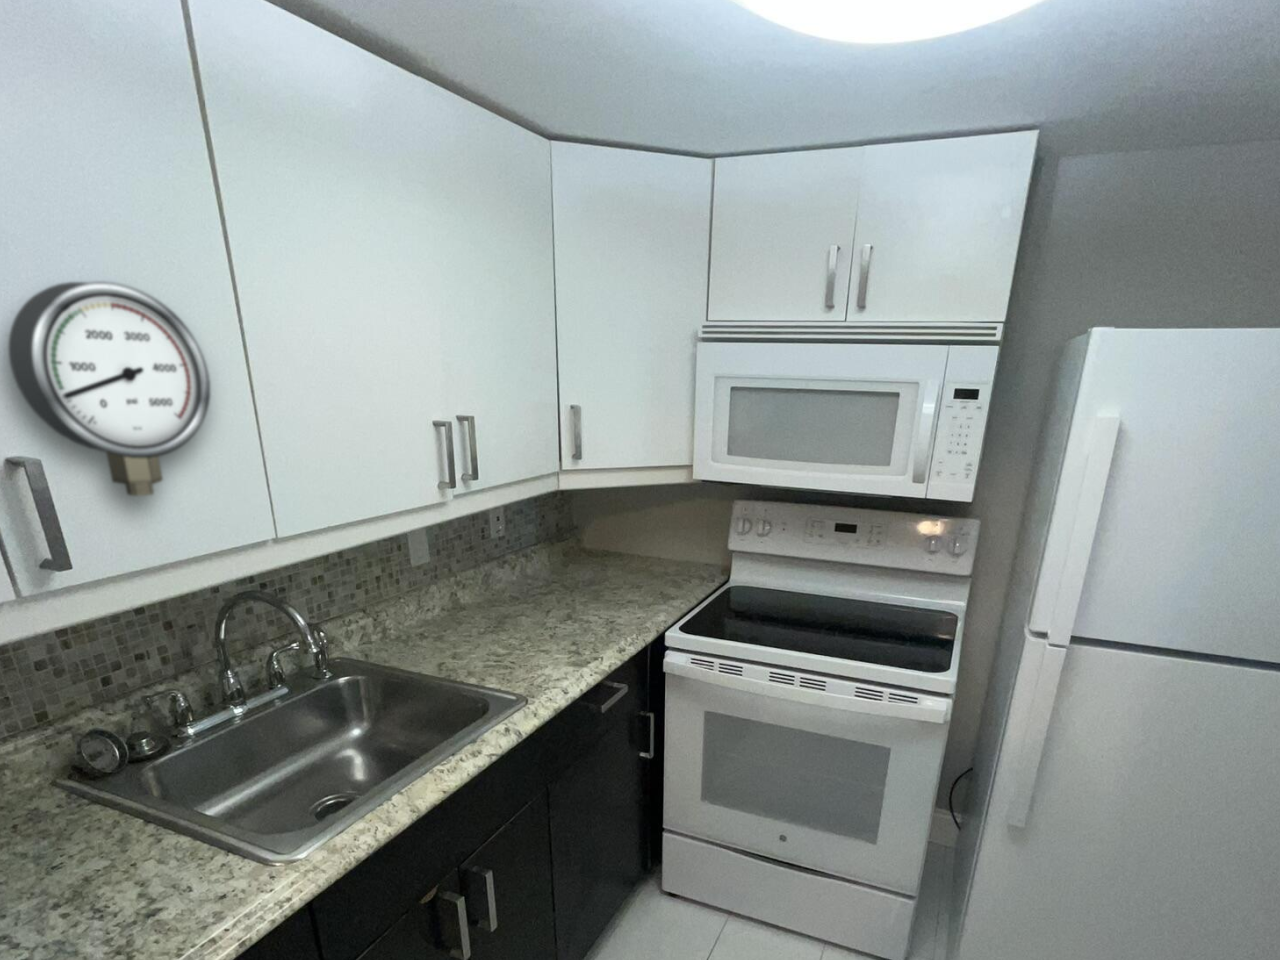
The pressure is value=500 unit=psi
